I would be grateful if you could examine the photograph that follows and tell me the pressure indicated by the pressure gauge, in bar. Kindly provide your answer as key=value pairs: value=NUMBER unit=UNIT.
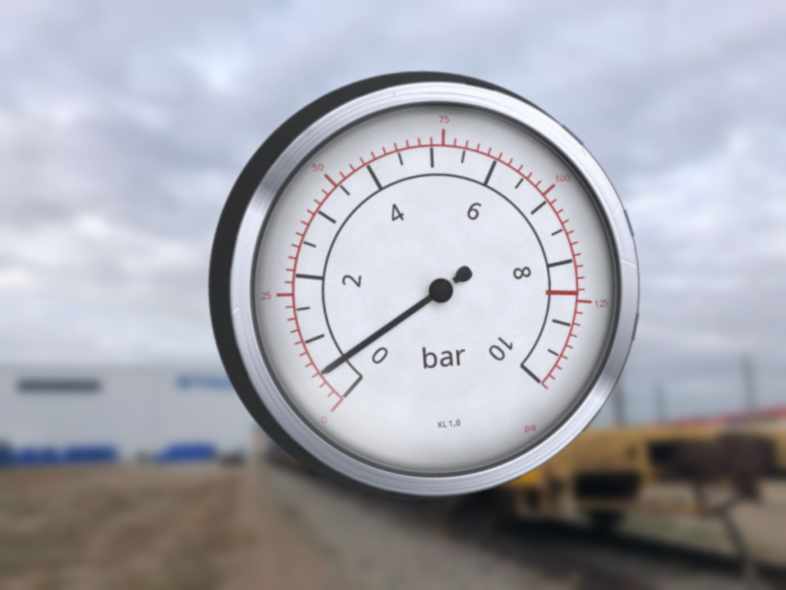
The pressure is value=0.5 unit=bar
